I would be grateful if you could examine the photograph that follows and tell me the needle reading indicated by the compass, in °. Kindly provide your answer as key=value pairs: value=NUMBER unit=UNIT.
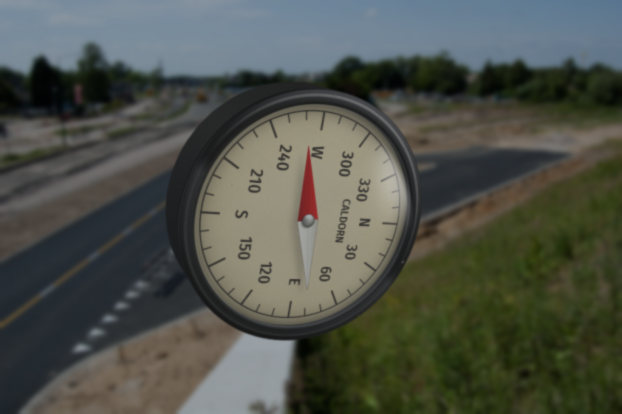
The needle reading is value=260 unit=°
